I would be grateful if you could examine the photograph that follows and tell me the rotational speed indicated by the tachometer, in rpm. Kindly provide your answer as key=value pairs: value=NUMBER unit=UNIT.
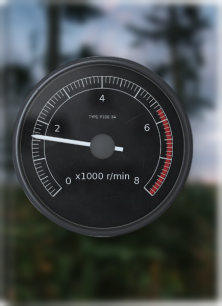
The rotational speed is value=1600 unit=rpm
